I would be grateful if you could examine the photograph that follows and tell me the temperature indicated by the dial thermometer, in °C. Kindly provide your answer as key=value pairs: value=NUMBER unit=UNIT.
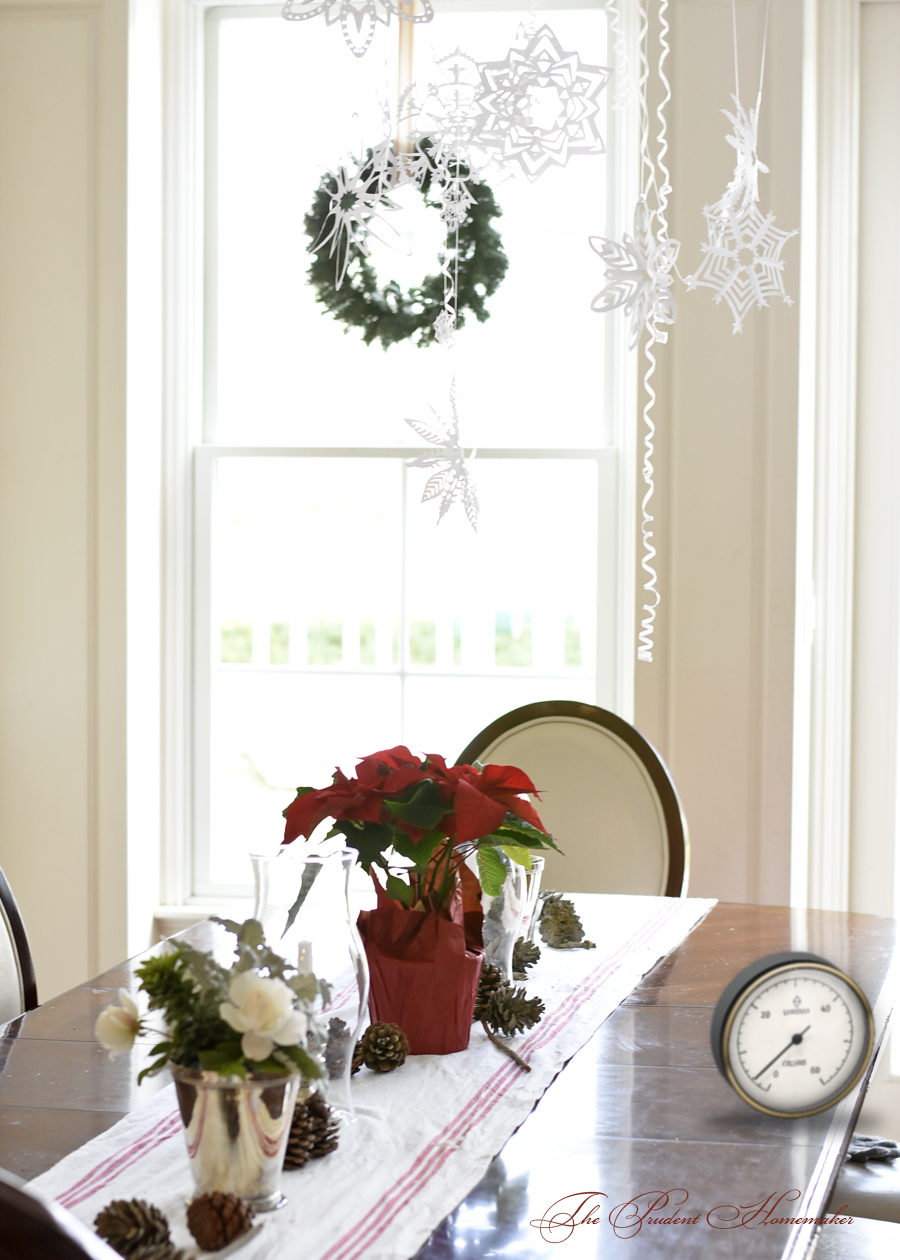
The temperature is value=4 unit=°C
